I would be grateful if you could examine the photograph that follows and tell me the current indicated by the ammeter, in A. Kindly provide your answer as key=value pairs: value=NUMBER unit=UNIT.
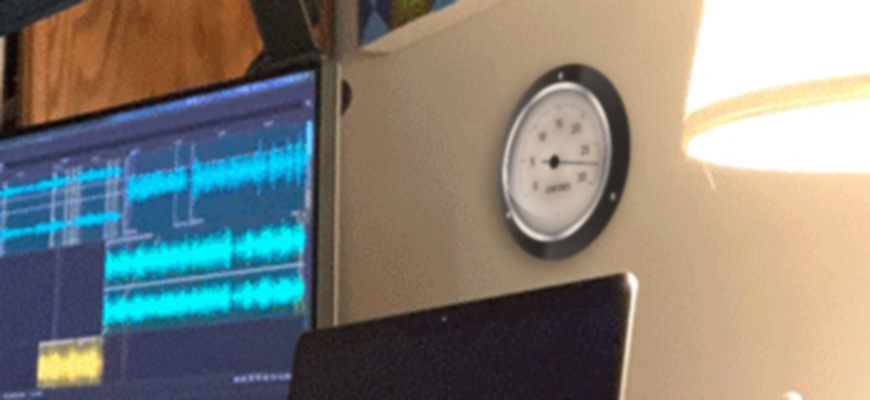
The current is value=27.5 unit=A
